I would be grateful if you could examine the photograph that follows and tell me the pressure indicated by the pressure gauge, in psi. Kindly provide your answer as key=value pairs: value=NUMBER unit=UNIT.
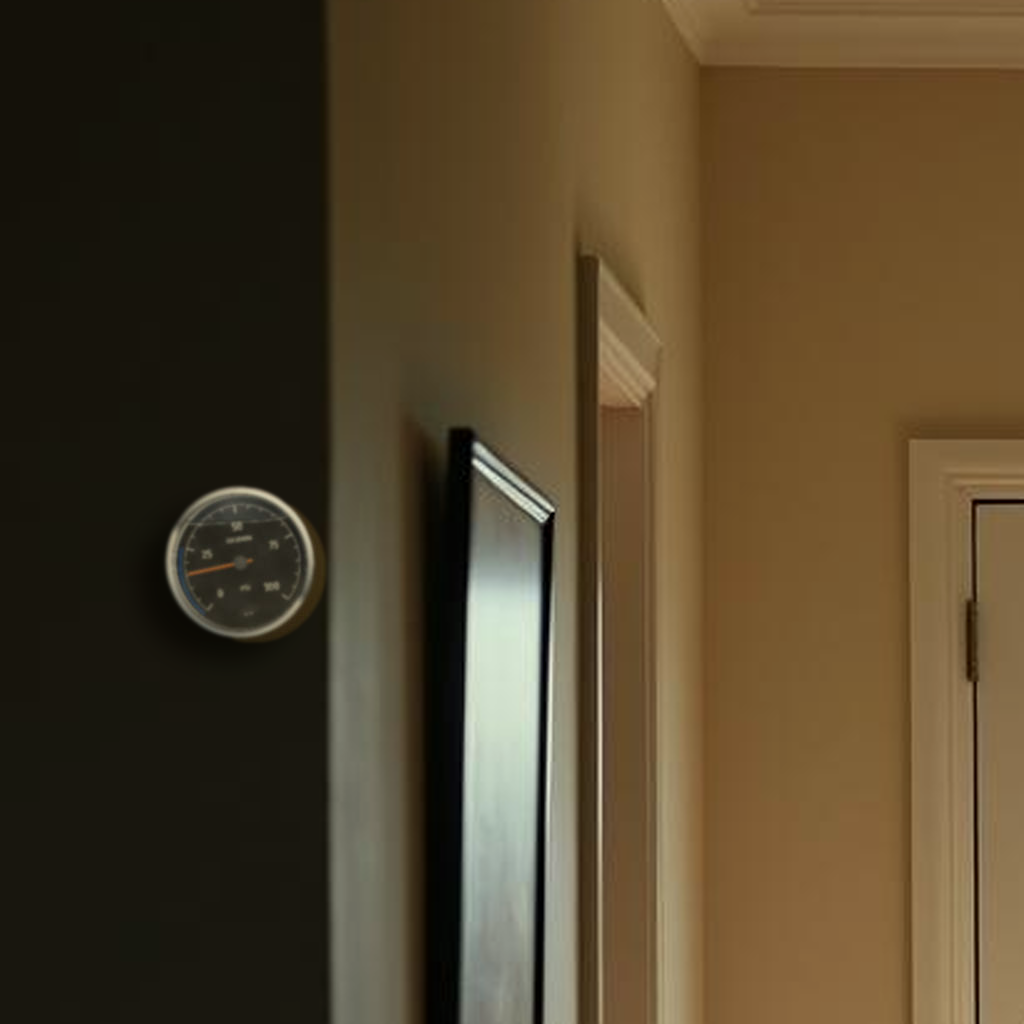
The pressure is value=15 unit=psi
